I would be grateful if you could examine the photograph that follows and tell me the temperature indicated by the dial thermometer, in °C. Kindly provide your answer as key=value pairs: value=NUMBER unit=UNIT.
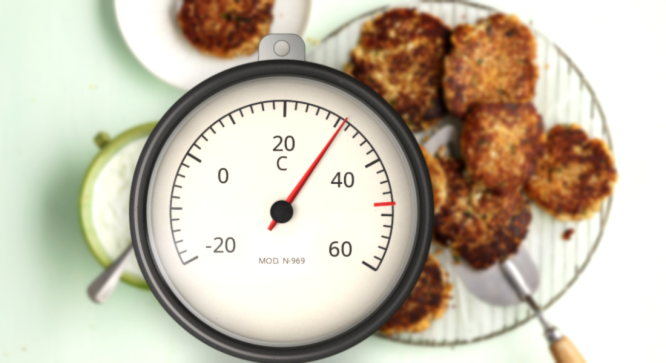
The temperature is value=31 unit=°C
